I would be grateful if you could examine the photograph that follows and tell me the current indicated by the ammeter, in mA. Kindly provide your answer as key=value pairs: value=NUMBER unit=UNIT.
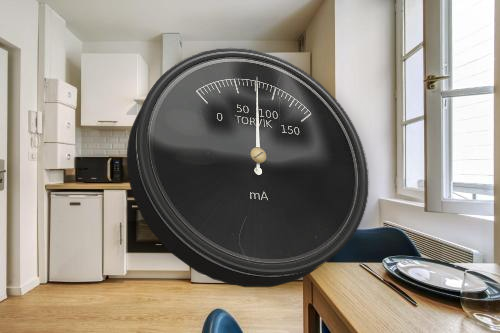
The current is value=75 unit=mA
